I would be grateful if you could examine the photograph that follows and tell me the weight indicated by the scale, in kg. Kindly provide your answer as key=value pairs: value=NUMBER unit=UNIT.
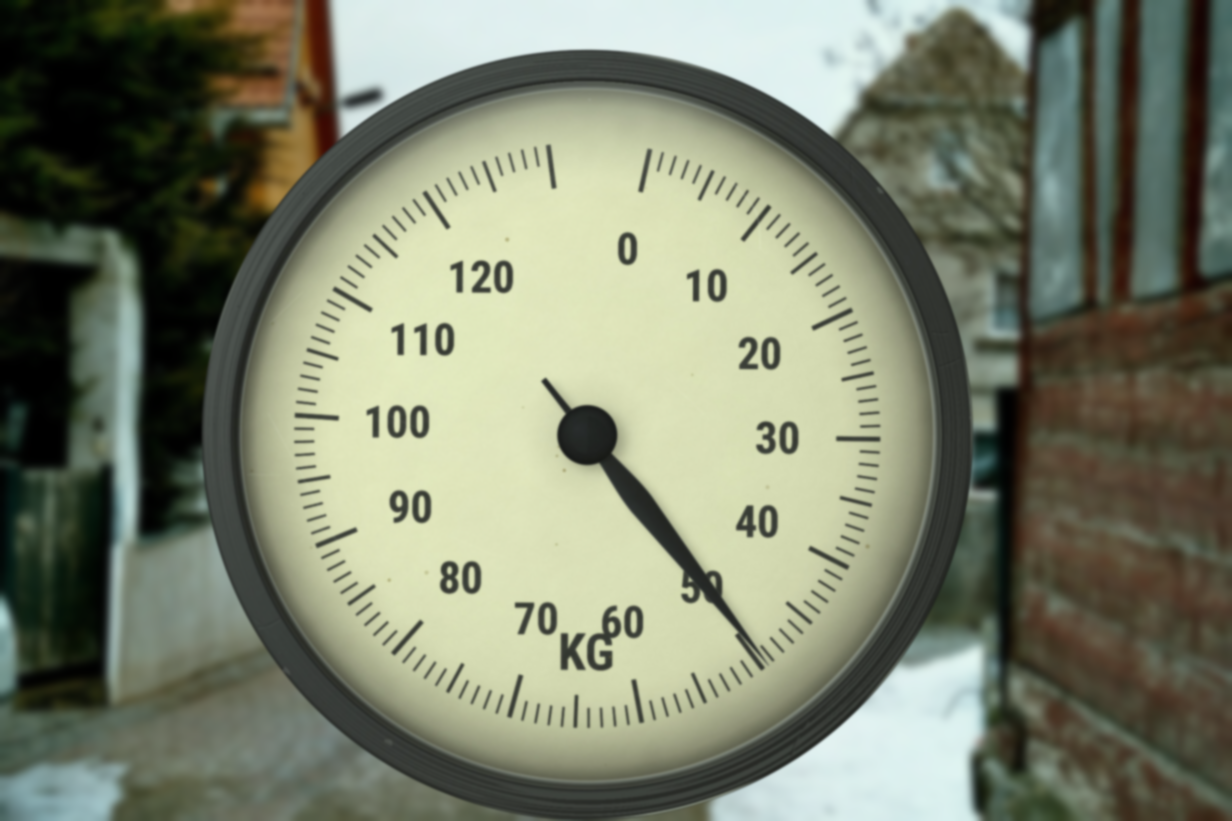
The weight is value=49.5 unit=kg
